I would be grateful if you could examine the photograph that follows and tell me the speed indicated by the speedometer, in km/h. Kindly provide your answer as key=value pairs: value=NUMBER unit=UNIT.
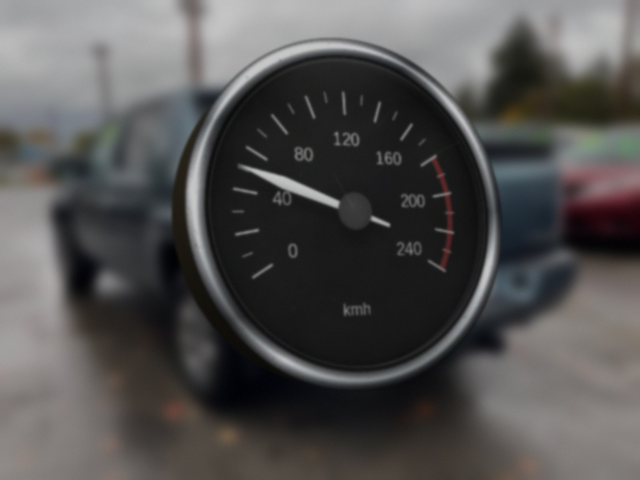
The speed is value=50 unit=km/h
